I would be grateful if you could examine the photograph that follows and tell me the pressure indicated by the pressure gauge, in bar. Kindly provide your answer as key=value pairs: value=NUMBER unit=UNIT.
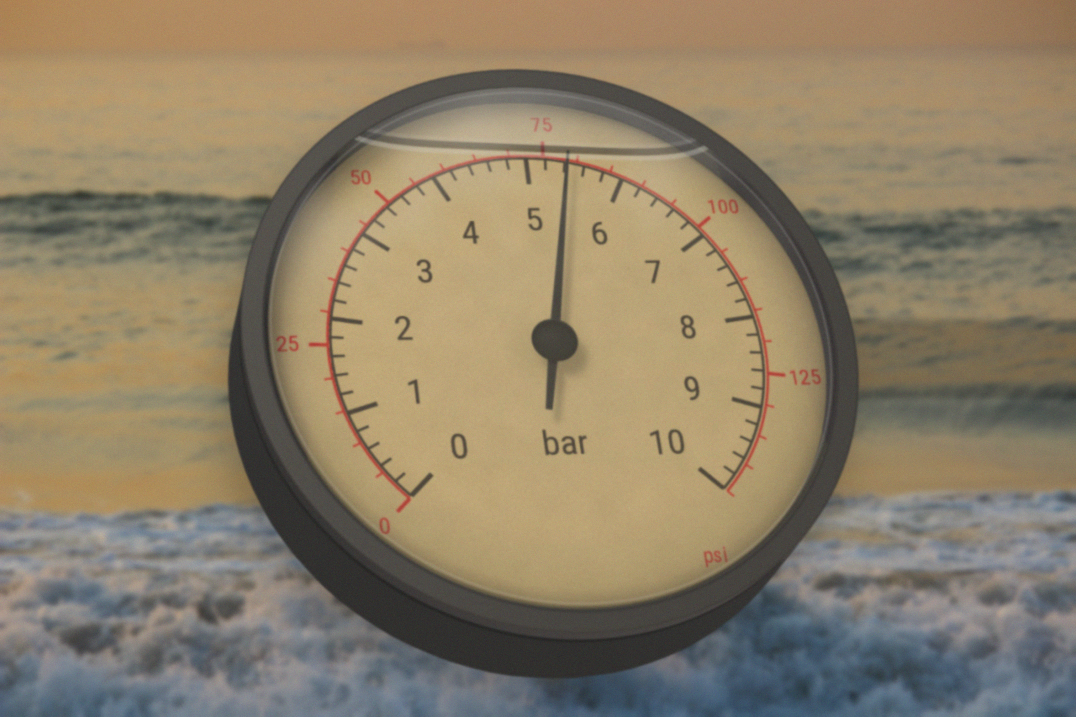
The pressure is value=5.4 unit=bar
